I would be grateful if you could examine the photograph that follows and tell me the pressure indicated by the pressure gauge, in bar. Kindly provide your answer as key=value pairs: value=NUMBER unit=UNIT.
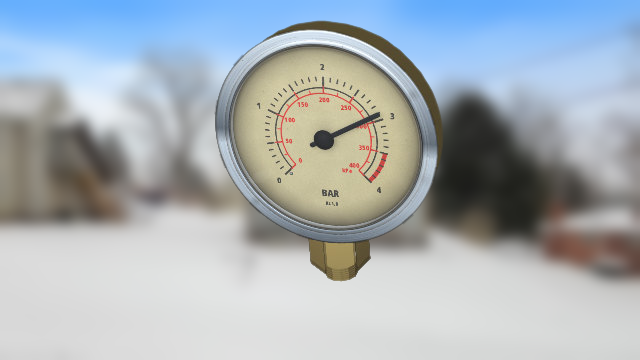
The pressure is value=2.9 unit=bar
